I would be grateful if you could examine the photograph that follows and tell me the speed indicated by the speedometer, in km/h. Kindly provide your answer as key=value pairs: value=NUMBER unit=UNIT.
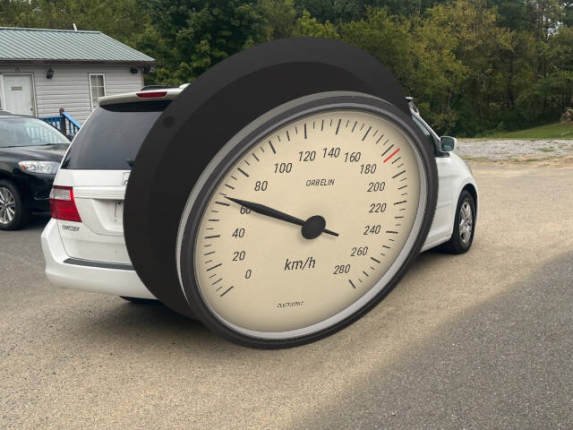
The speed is value=65 unit=km/h
